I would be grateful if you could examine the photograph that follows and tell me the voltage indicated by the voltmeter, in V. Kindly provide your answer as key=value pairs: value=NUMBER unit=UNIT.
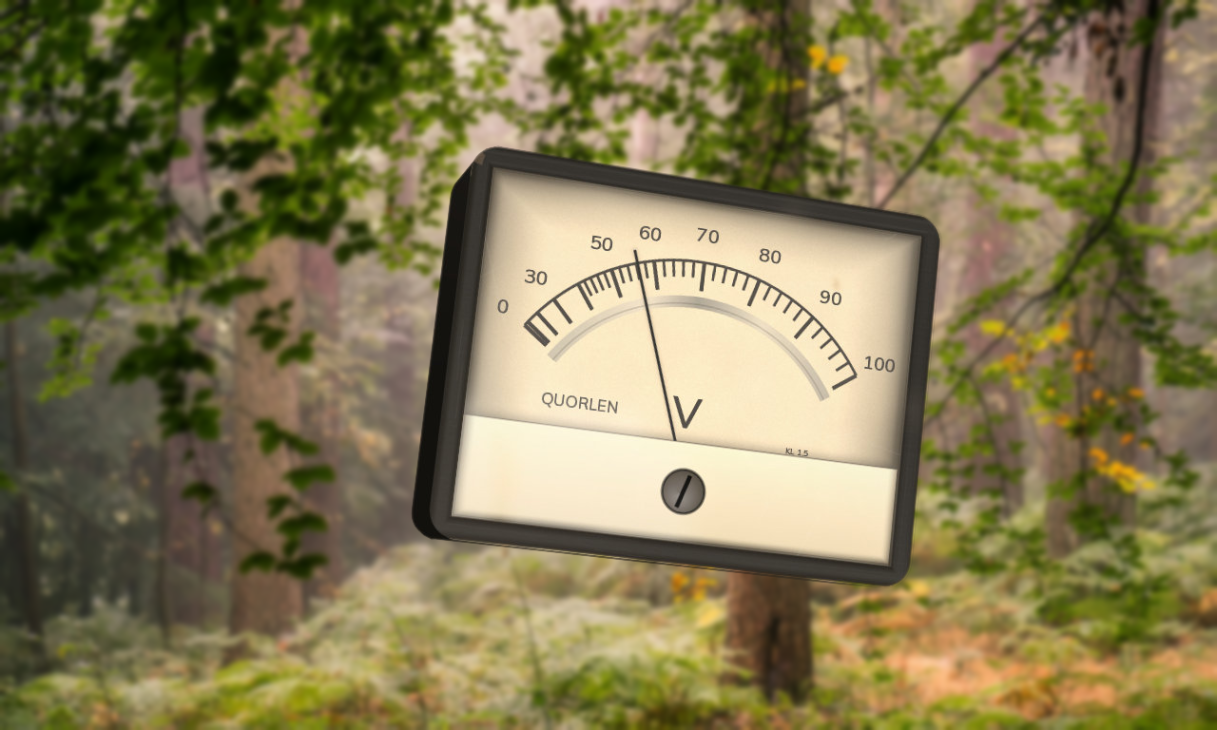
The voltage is value=56 unit=V
